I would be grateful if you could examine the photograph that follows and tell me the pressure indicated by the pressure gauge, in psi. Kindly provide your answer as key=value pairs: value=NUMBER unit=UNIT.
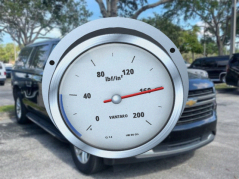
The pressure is value=160 unit=psi
